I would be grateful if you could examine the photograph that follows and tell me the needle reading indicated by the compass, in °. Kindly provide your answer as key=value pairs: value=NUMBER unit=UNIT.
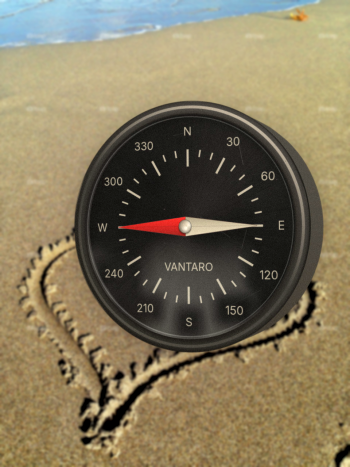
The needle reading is value=270 unit=°
